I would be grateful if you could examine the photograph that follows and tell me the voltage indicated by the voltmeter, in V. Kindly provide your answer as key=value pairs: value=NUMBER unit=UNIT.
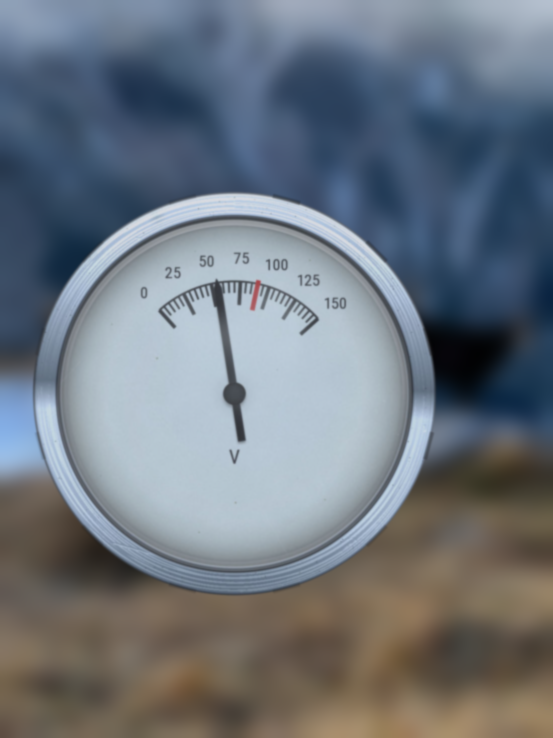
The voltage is value=55 unit=V
